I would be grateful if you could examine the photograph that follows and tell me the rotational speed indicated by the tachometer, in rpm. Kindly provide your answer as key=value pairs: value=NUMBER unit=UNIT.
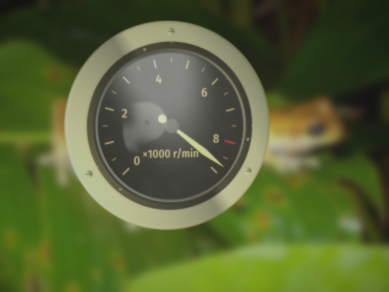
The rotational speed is value=8750 unit=rpm
